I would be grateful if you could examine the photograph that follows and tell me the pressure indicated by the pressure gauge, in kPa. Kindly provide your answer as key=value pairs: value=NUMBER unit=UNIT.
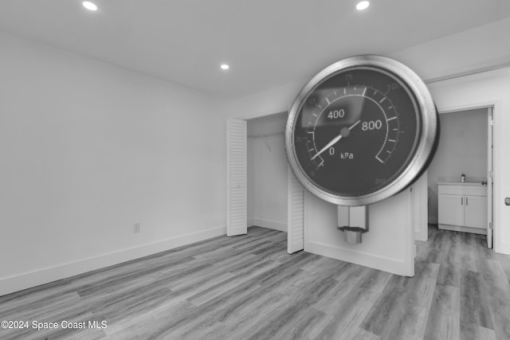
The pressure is value=50 unit=kPa
